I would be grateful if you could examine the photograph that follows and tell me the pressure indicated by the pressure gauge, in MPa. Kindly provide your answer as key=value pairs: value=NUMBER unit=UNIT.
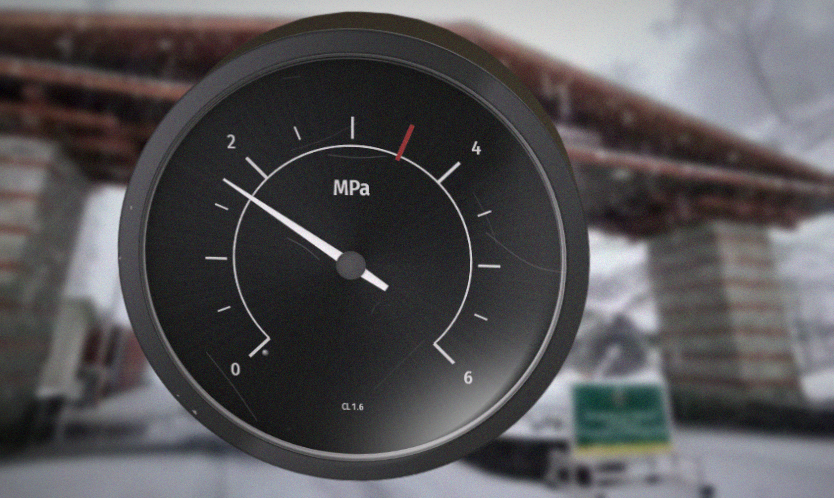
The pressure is value=1.75 unit=MPa
